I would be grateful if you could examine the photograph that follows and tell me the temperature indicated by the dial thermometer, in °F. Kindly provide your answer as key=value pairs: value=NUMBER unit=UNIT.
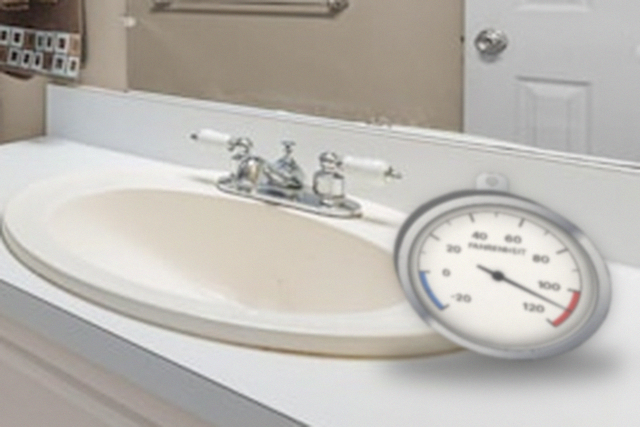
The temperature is value=110 unit=°F
